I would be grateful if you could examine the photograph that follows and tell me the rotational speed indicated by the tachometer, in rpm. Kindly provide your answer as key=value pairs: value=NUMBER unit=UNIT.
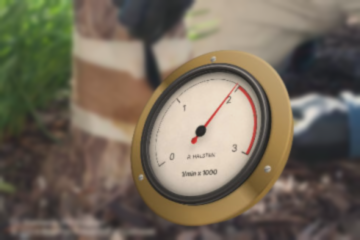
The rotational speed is value=2000 unit=rpm
